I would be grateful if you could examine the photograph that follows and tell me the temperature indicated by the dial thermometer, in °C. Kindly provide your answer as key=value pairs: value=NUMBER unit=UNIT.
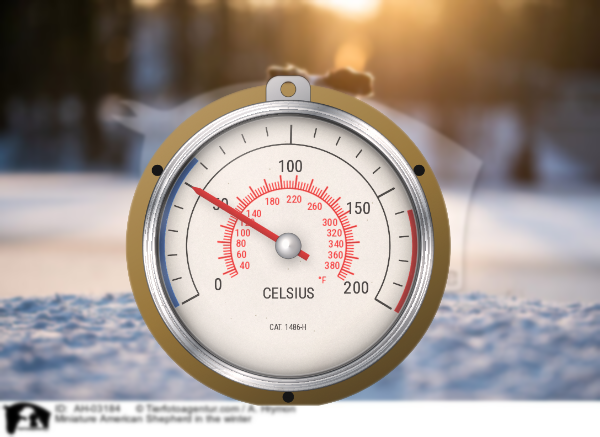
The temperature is value=50 unit=°C
